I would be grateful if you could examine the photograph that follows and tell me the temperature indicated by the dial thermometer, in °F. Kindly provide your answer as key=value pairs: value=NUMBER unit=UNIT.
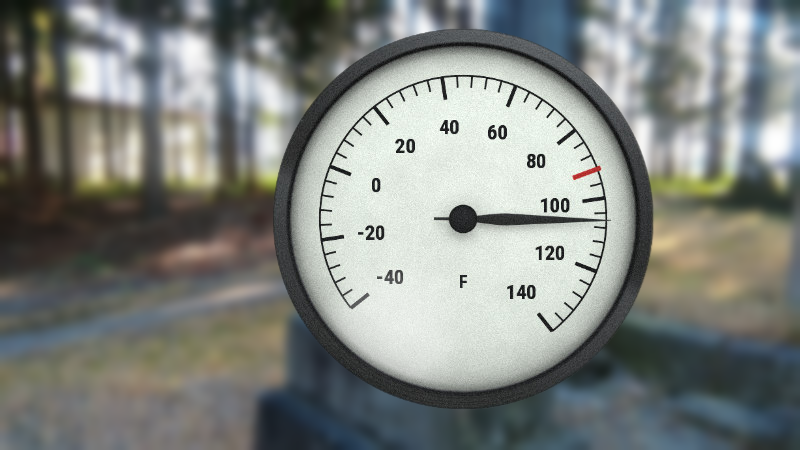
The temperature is value=106 unit=°F
